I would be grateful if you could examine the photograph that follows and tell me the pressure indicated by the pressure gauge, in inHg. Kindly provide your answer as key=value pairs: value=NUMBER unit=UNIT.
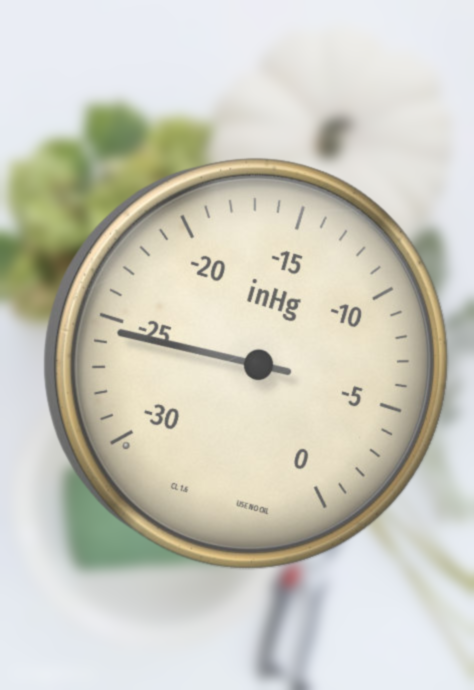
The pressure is value=-25.5 unit=inHg
